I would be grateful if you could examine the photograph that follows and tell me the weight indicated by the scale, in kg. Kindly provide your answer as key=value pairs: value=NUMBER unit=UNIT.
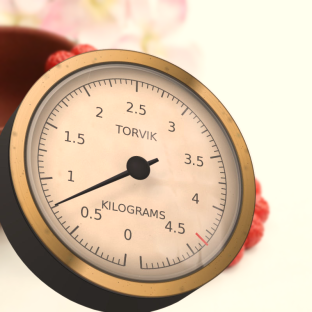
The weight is value=0.75 unit=kg
